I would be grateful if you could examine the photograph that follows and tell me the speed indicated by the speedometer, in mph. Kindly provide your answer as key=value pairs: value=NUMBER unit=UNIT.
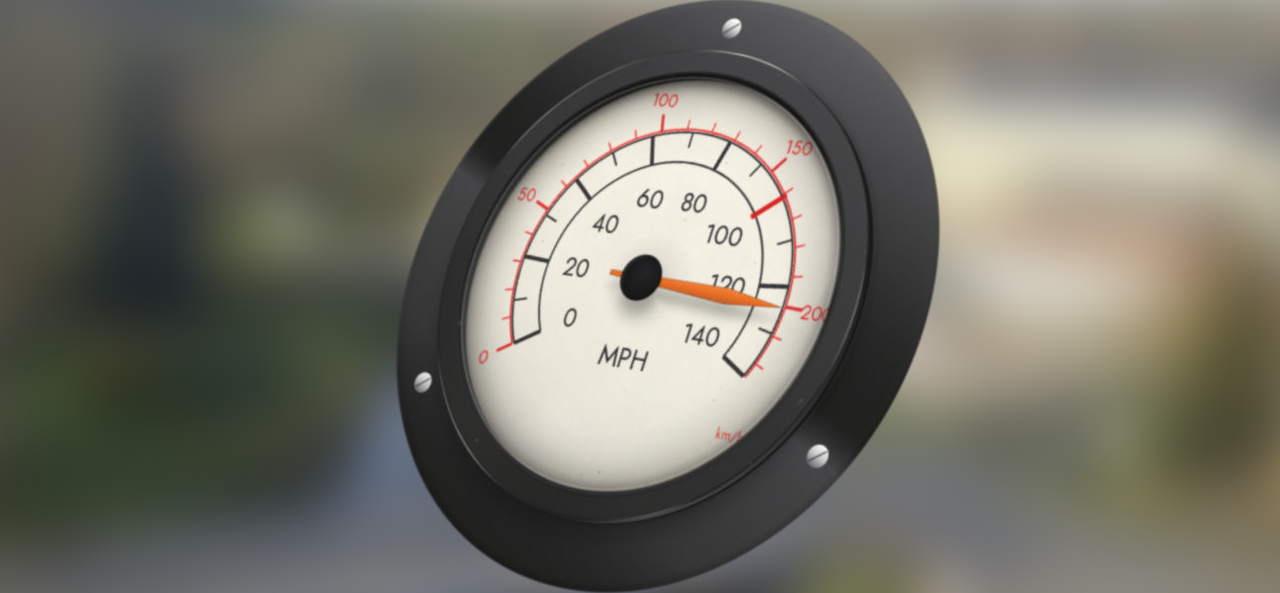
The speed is value=125 unit=mph
